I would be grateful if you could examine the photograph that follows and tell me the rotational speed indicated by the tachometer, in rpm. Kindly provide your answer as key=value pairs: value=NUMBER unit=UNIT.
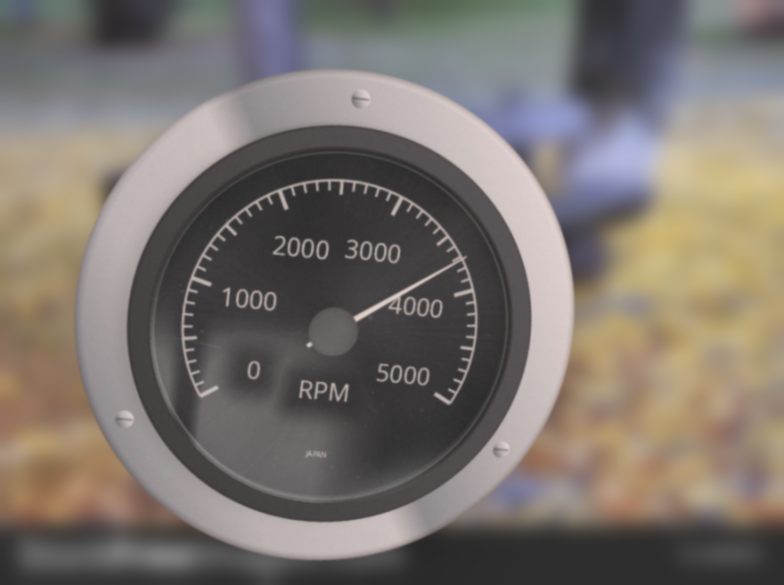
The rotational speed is value=3700 unit=rpm
